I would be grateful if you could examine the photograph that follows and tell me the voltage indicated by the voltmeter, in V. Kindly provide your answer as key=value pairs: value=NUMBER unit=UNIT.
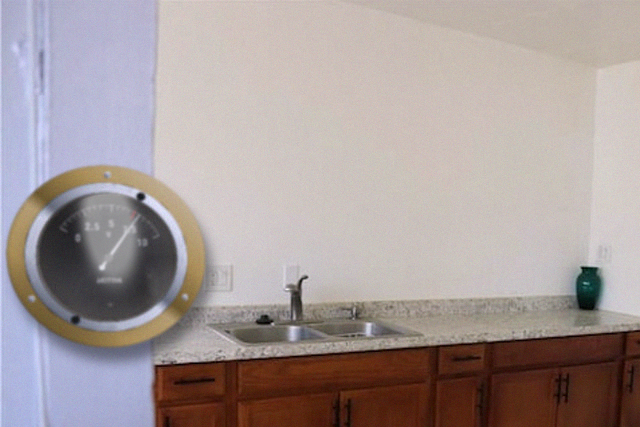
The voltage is value=7.5 unit=V
